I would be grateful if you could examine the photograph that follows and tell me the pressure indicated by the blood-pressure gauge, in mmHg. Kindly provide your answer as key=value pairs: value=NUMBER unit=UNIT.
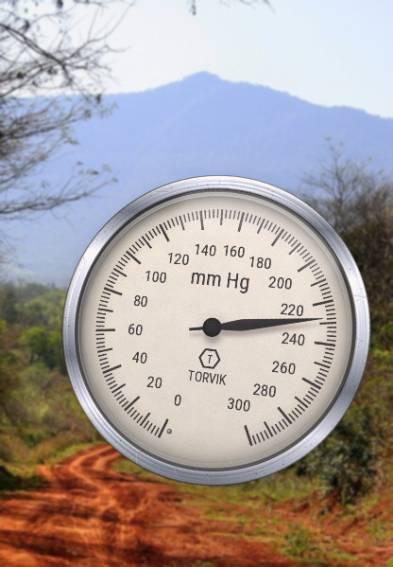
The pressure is value=228 unit=mmHg
